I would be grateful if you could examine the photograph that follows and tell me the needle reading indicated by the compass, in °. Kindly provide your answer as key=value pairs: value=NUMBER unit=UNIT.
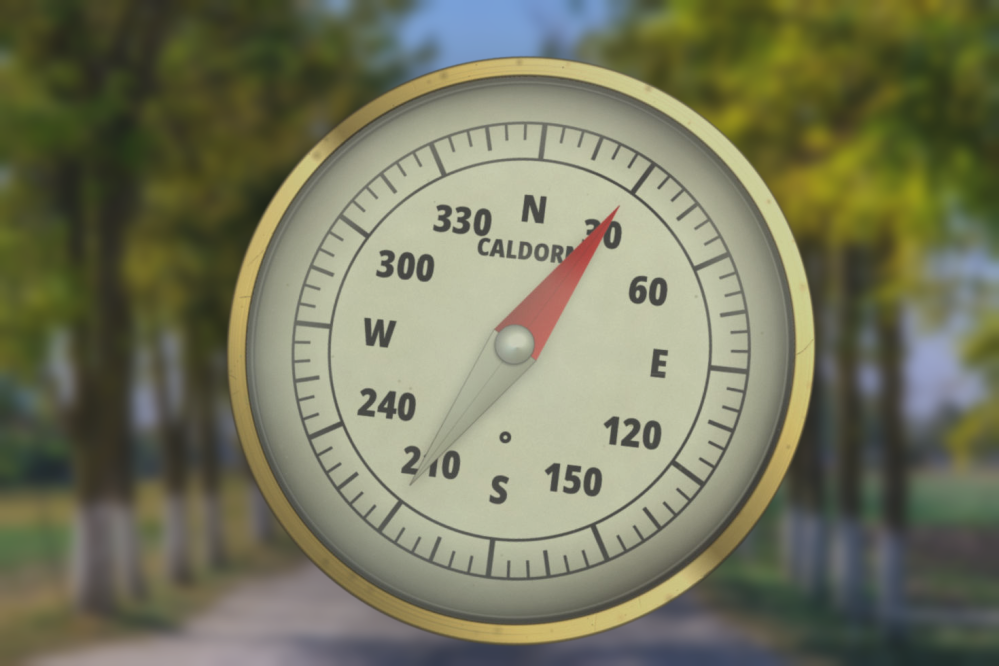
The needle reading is value=30 unit=°
